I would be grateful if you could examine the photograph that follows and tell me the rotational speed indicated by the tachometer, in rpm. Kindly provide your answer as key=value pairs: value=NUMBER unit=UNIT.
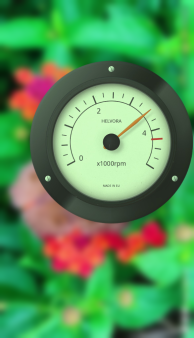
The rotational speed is value=3500 unit=rpm
